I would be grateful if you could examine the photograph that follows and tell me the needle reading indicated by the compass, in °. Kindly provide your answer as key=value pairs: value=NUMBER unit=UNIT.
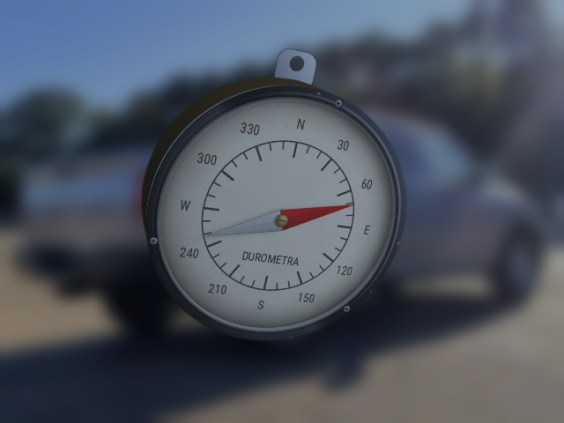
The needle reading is value=70 unit=°
